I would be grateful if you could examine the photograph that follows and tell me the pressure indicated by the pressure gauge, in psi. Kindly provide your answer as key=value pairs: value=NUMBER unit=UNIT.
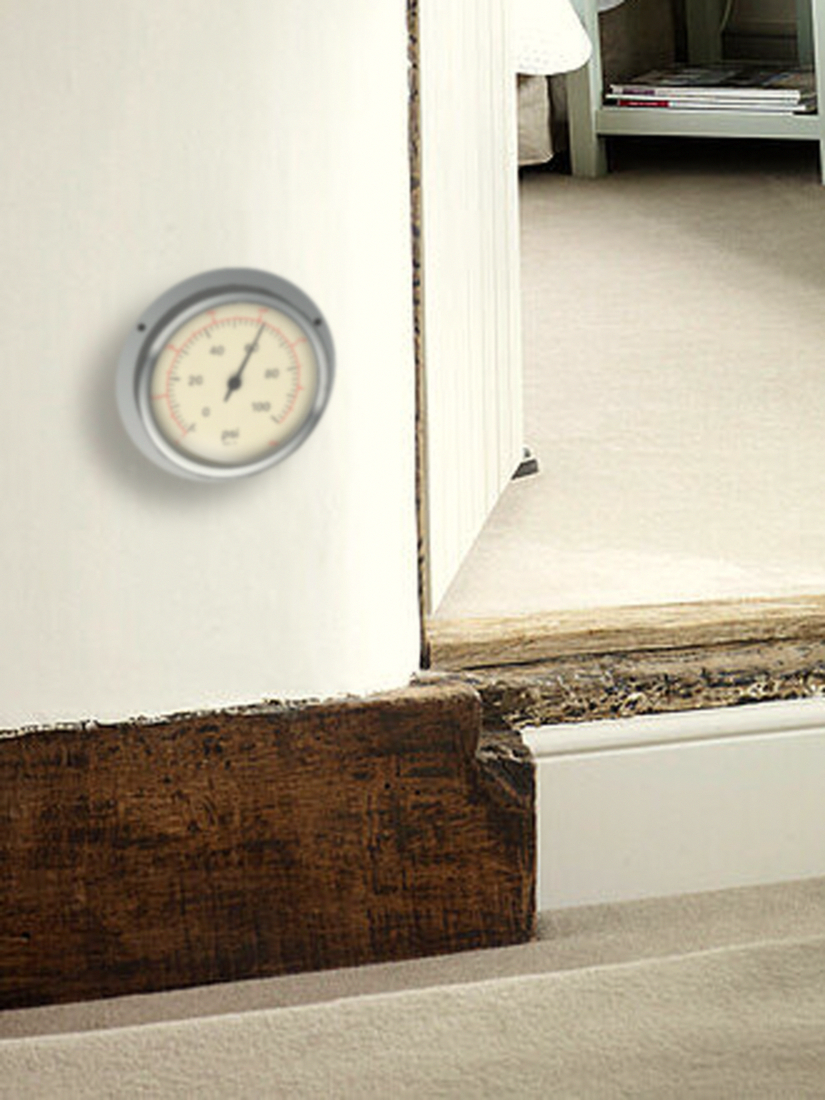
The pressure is value=60 unit=psi
